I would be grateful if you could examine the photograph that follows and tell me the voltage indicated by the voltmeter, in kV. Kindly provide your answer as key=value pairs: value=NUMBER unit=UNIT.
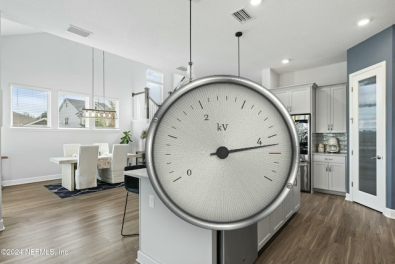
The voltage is value=4.2 unit=kV
